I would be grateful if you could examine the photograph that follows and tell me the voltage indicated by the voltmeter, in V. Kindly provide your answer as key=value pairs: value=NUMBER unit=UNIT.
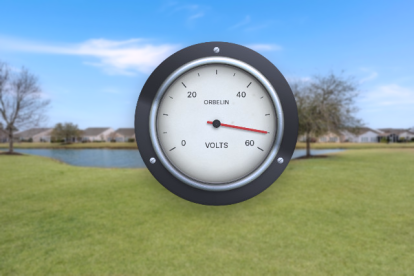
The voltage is value=55 unit=V
